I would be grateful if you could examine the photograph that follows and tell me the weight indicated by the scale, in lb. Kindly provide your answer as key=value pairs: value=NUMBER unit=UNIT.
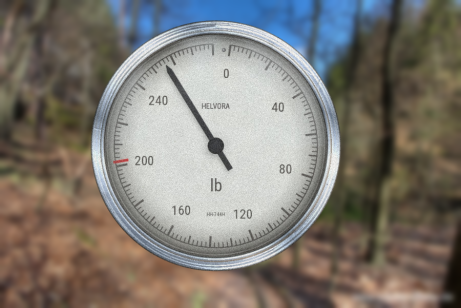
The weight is value=256 unit=lb
